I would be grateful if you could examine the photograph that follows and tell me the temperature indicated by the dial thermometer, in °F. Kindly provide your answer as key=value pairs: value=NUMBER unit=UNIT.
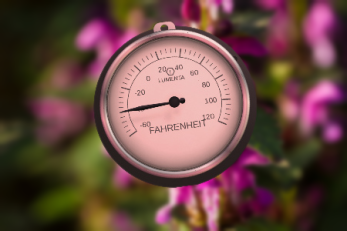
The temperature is value=-40 unit=°F
